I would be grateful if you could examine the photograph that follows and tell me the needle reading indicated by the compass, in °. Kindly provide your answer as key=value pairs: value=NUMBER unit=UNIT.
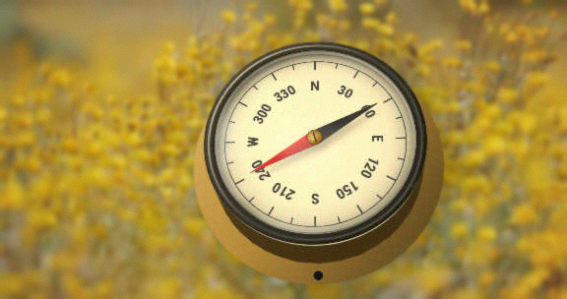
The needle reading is value=240 unit=°
